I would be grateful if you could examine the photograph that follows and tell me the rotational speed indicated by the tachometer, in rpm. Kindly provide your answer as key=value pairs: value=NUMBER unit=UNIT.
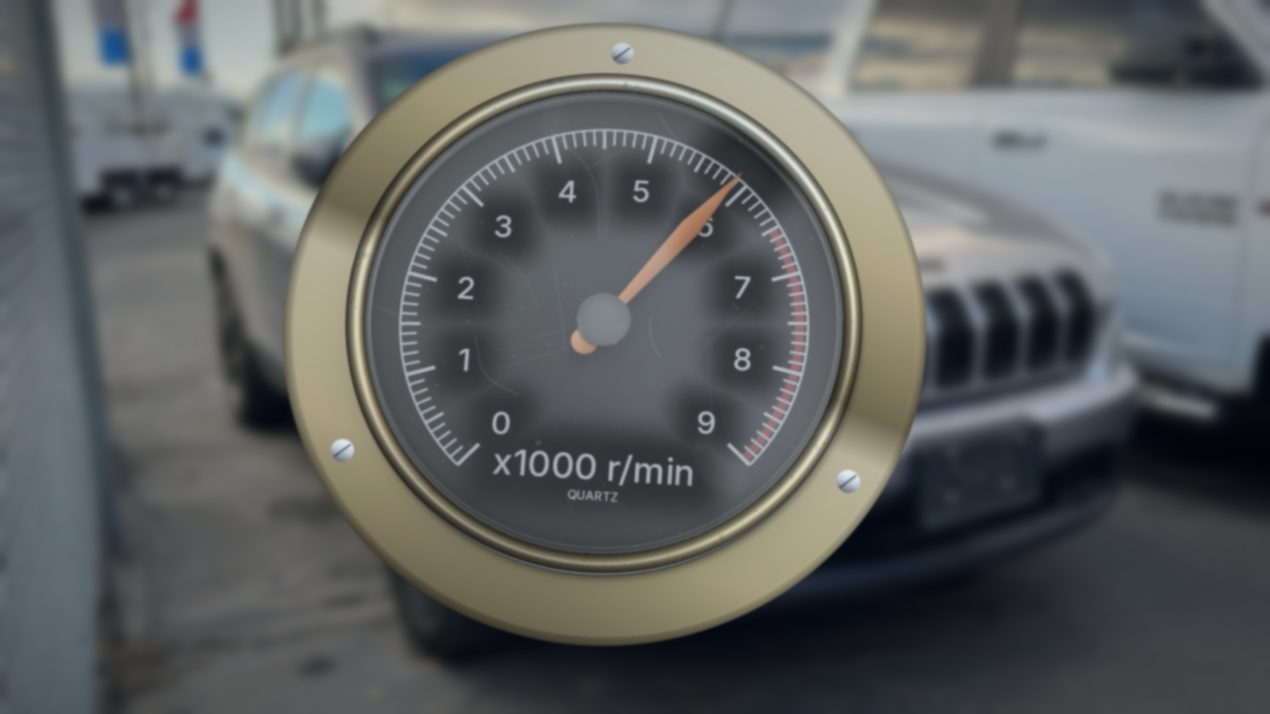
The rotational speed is value=5900 unit=rpm
